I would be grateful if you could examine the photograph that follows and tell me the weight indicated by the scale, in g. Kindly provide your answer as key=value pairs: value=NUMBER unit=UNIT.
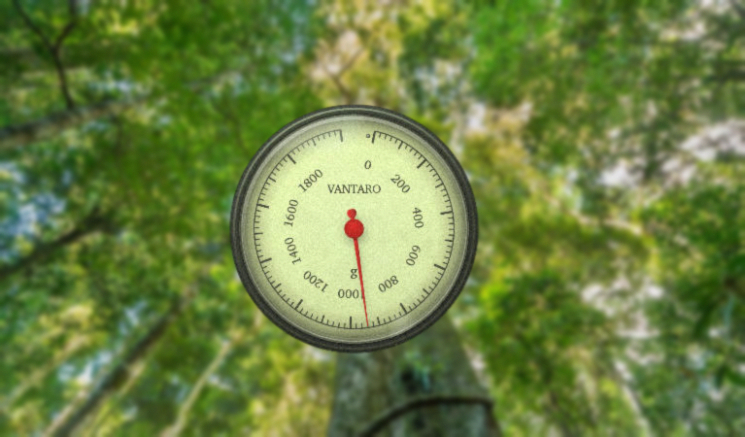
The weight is value=940 unit=g
